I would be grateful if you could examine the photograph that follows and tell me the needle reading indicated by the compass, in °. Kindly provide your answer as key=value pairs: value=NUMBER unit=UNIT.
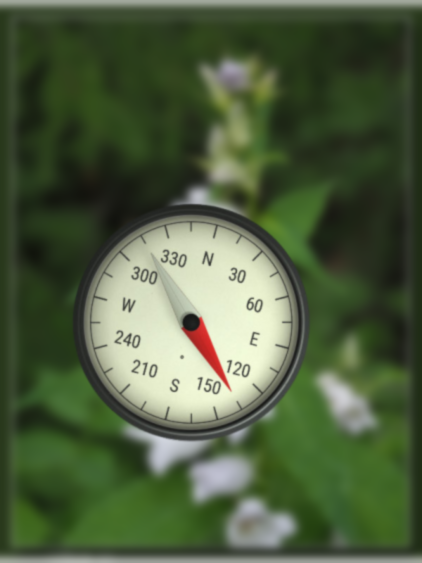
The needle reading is value=135 unit=°
